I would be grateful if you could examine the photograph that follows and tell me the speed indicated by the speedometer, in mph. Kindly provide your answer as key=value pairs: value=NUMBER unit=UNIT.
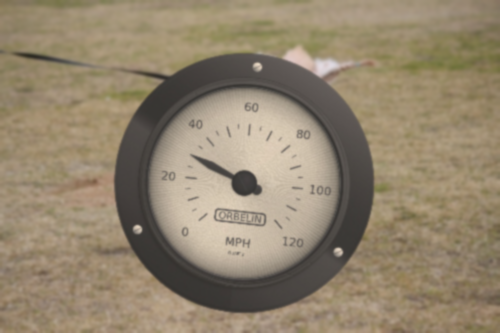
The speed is value=30 unit=mph
